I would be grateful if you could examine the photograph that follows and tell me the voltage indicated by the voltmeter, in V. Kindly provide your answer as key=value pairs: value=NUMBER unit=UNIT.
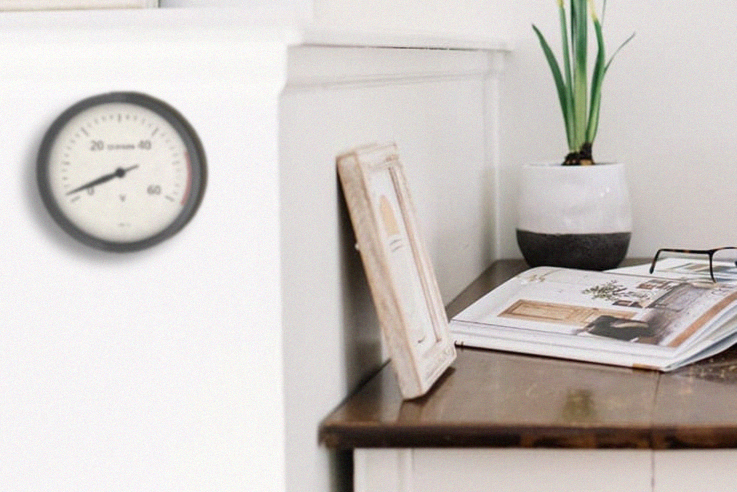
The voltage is value=2 unit=V
